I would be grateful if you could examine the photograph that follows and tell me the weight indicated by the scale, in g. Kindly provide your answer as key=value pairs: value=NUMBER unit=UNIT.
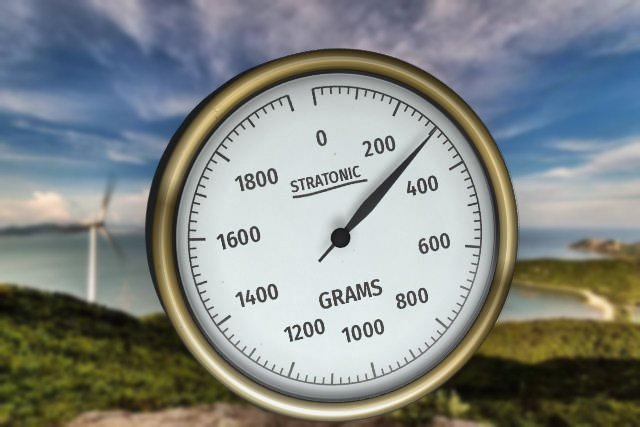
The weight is value=300 unit=g
